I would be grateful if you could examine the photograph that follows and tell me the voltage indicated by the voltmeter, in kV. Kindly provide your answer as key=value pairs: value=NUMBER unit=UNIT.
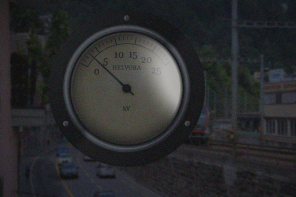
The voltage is value=3 unit=kV
